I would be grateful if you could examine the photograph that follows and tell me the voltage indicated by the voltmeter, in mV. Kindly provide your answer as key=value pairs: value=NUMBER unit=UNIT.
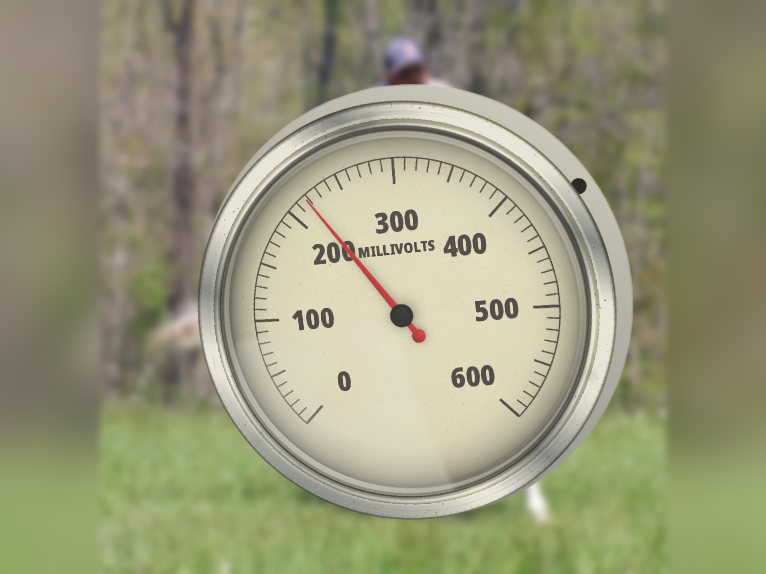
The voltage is value=220 unit=mV
